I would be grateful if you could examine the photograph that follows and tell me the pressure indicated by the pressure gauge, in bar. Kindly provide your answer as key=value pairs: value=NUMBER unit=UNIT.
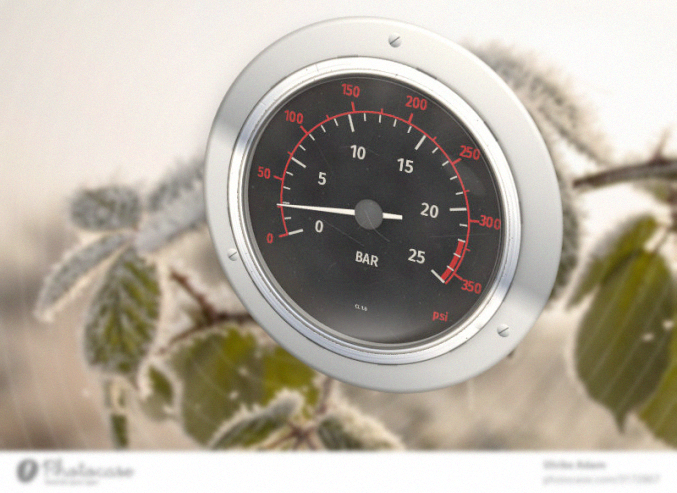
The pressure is value=2 unit=bar
